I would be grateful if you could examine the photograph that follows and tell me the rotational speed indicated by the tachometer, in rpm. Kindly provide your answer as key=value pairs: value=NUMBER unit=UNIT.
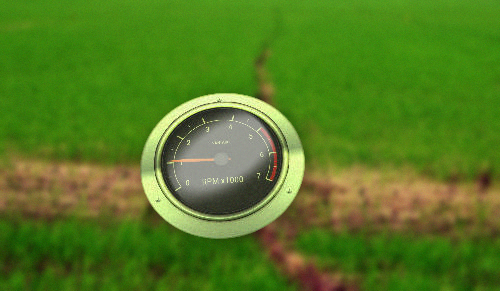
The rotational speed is value=1000 unit=rpm
